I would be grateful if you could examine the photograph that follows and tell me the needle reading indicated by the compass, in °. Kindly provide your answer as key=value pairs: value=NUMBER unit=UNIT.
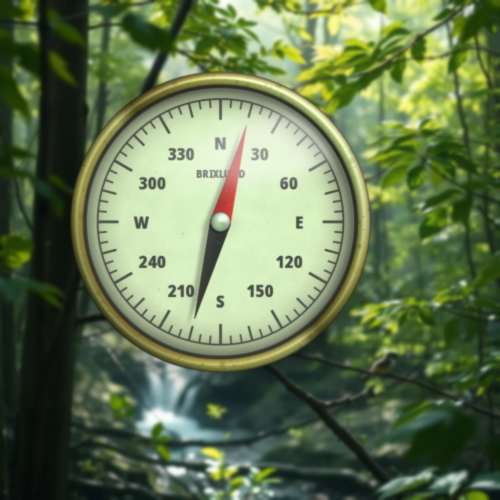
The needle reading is value=15 unit=°
